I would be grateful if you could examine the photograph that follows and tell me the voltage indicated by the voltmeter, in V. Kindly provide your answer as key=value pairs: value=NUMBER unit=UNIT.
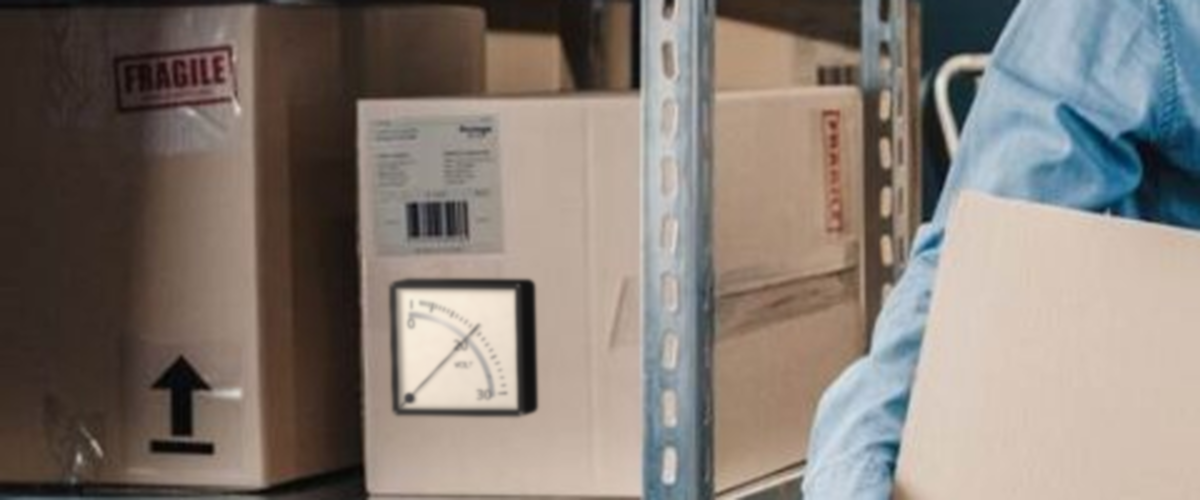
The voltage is value=20 unit=V
